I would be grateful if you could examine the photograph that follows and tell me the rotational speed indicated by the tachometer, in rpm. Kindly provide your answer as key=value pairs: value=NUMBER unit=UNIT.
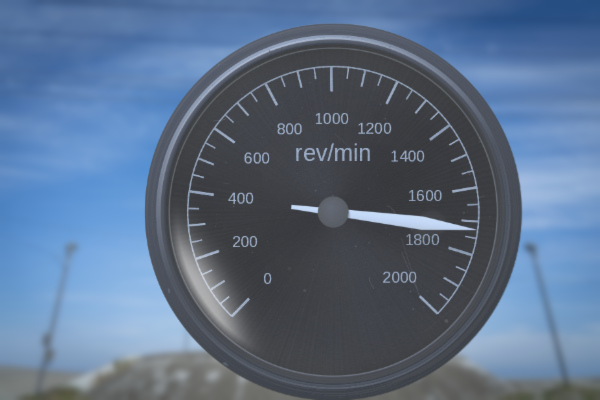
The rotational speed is value=1725 unit=rpm
